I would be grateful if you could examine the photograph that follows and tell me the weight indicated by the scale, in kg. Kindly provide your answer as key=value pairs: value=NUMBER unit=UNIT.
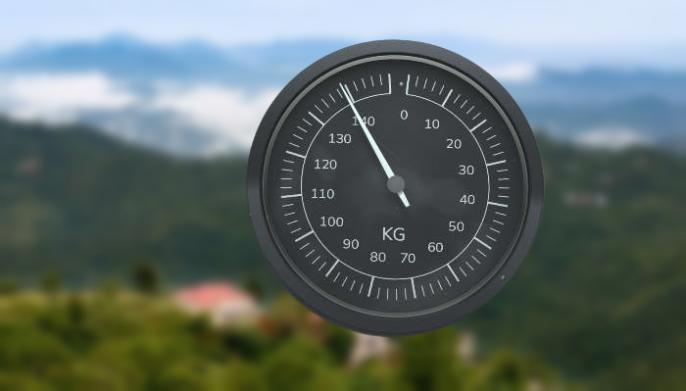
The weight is value=139 unit=kg
